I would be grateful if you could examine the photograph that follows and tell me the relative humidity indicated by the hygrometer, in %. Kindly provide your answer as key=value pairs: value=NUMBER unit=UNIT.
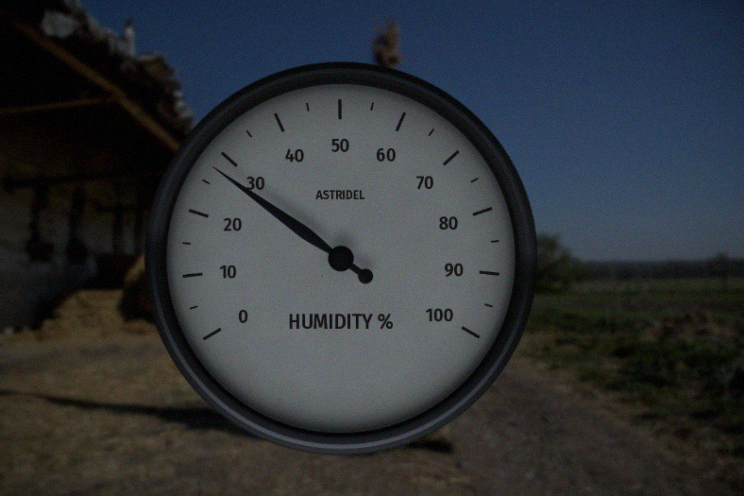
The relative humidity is value=27.5 unit=%
